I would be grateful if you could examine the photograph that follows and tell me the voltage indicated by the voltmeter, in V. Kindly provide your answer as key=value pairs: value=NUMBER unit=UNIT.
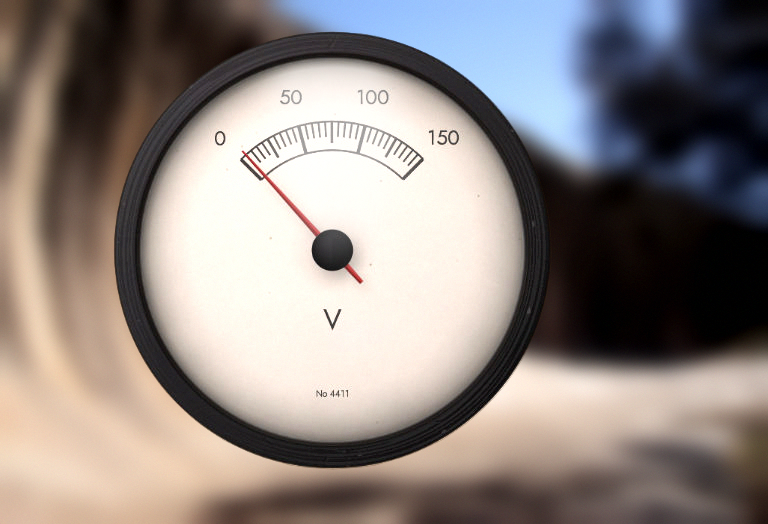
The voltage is value=5 unit=V
